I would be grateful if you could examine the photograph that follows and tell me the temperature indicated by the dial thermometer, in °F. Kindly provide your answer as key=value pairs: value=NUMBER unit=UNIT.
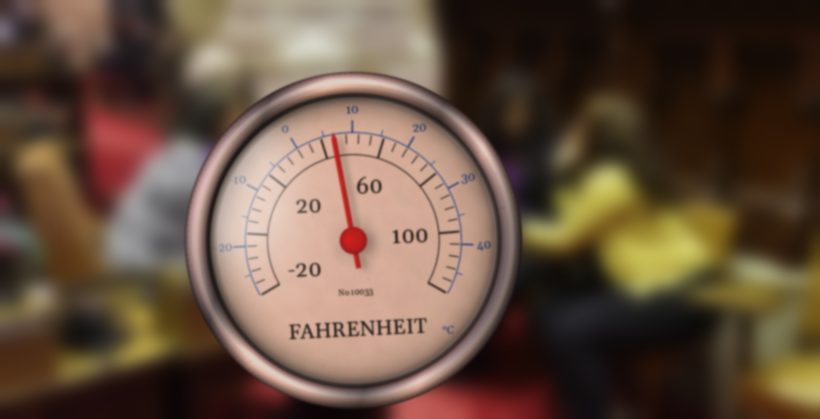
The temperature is value=44 unit=°F
